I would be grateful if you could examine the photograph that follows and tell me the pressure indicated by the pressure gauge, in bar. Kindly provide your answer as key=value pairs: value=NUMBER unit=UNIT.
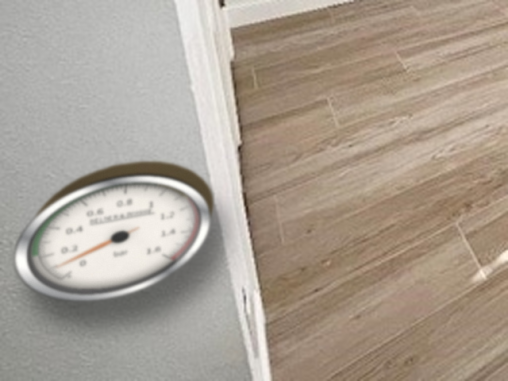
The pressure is value=0.1 unit=bar
